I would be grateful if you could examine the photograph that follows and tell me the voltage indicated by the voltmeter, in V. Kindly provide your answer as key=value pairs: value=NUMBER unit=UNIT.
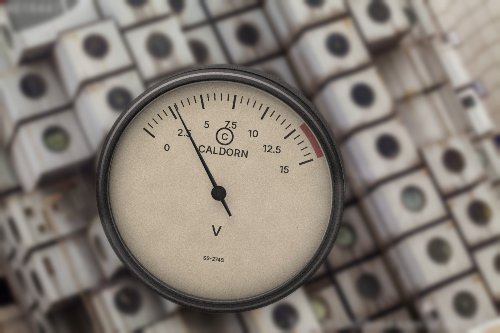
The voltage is value=3 unit=V
